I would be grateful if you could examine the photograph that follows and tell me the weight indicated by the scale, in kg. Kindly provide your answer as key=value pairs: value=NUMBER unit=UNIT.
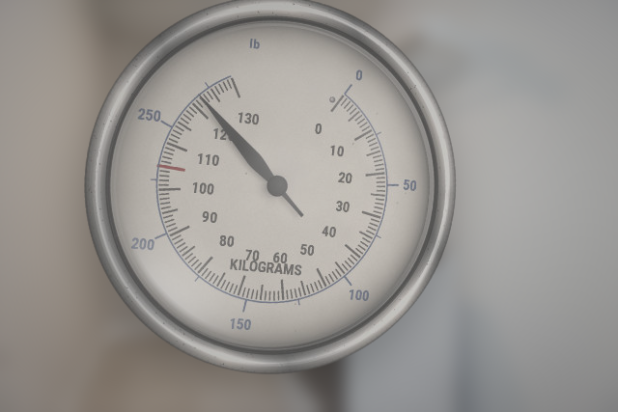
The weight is value=122 unit=kg
